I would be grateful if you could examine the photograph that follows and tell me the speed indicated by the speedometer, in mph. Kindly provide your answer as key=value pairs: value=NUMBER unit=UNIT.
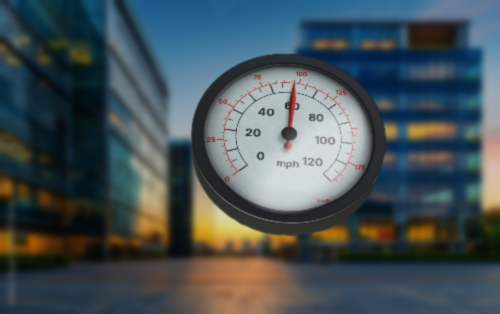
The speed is value=60 unit=mph
